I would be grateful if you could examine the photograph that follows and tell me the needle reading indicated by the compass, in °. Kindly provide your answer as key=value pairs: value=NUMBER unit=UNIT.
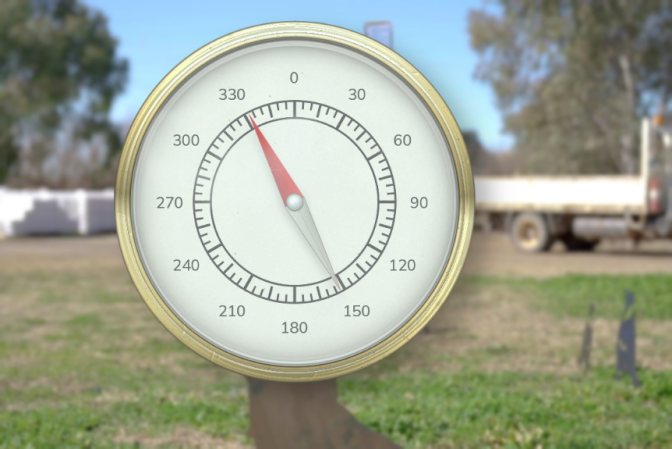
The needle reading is value=332.5 unit=°
